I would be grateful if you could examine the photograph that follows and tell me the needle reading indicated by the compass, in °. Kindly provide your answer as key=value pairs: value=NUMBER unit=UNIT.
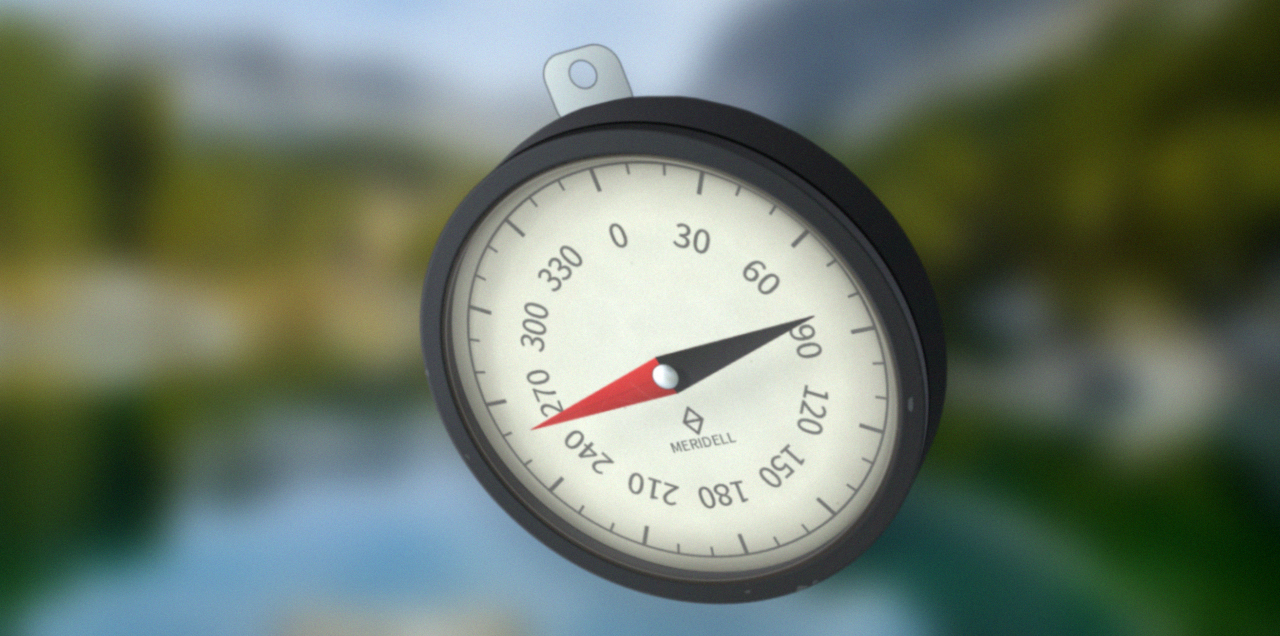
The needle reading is value=260 unit=°
